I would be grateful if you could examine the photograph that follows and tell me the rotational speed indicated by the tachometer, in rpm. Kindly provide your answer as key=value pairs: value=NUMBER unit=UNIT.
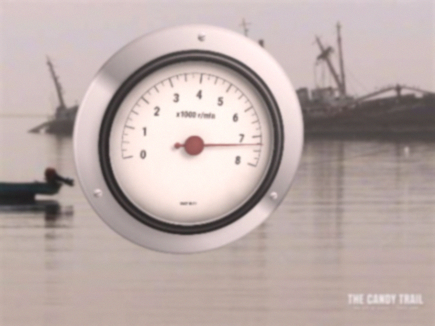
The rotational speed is value=7250 unit=rpm
